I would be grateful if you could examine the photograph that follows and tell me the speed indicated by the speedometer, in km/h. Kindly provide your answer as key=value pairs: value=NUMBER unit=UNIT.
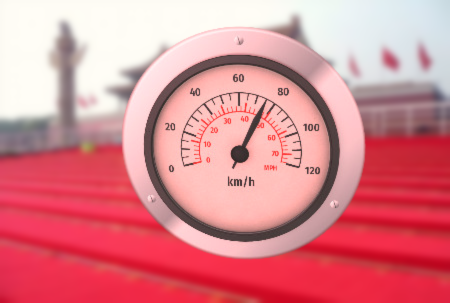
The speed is value=75 unit=km/h
